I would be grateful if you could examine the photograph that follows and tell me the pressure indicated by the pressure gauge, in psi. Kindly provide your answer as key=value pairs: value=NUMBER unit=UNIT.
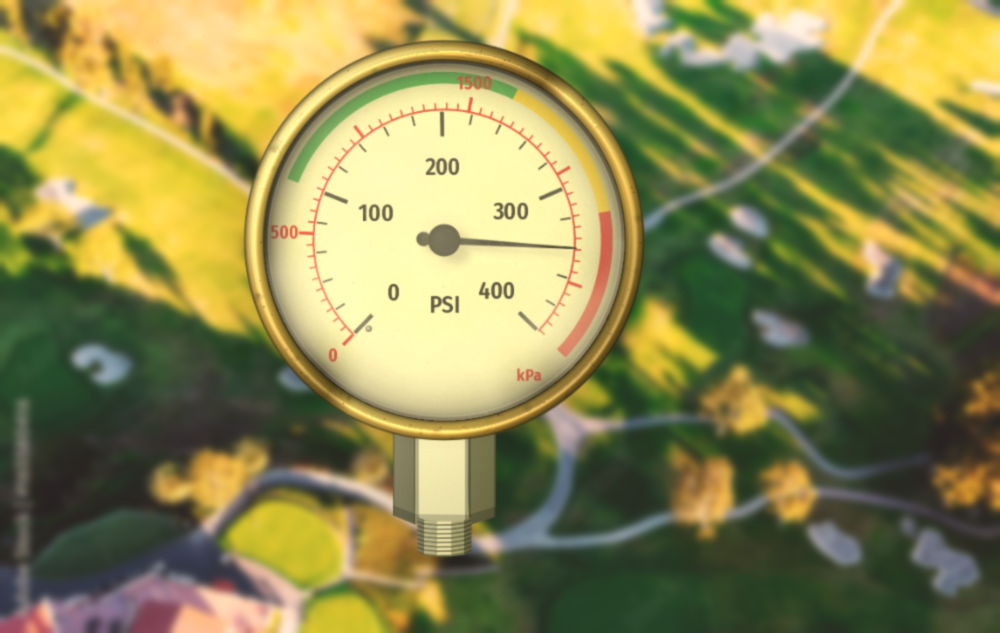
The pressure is value=340 unit=psi
